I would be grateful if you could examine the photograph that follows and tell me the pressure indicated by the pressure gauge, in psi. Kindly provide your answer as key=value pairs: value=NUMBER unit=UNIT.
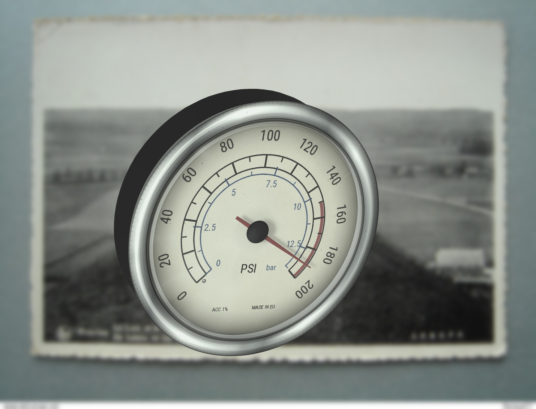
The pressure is value=190 unit=psi
